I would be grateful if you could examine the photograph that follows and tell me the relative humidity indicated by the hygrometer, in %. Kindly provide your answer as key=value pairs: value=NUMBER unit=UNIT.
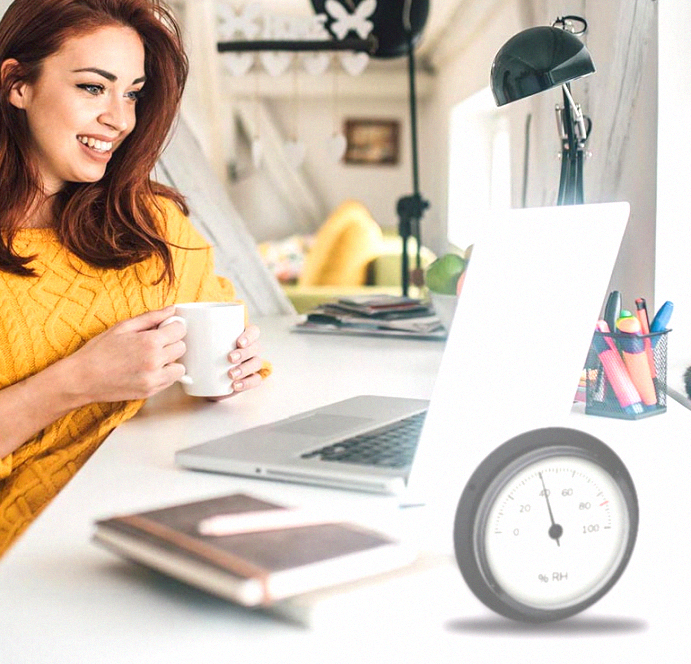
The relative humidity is value=40 unit=%
